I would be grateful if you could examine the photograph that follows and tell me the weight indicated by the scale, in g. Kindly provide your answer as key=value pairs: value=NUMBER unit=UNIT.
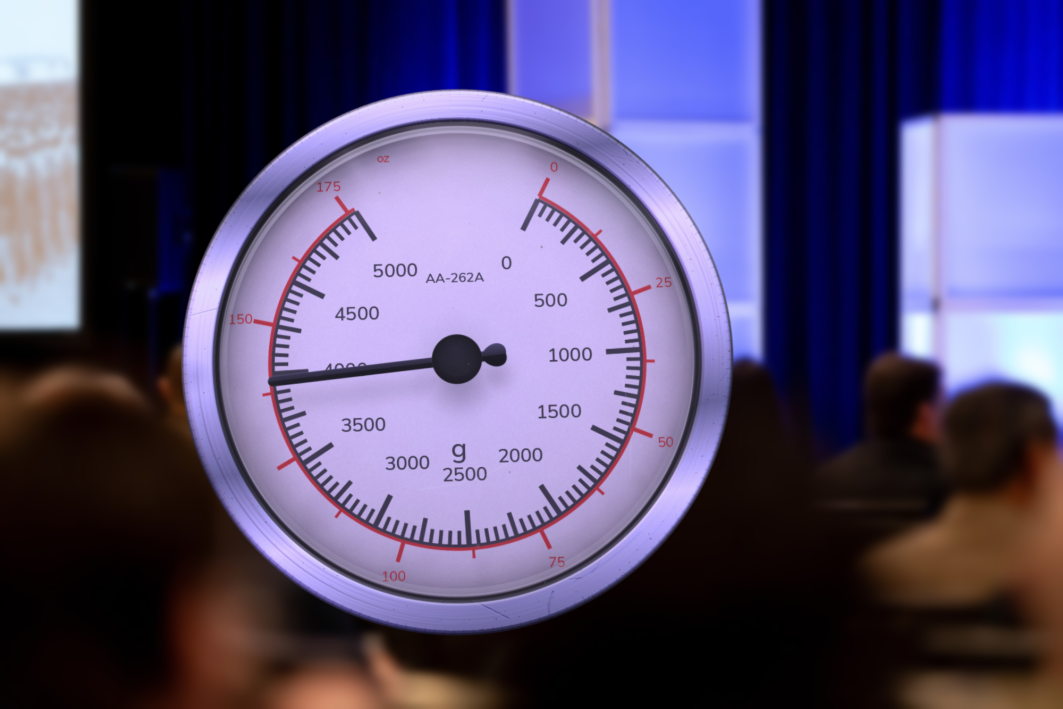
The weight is value=3950 unit=g
